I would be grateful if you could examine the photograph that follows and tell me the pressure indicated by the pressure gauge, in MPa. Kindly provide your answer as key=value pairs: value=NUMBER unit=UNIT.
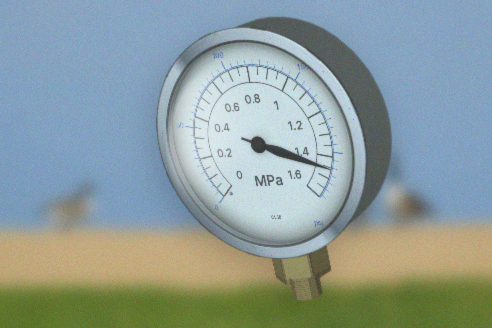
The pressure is value=1.45 unit=MPa
